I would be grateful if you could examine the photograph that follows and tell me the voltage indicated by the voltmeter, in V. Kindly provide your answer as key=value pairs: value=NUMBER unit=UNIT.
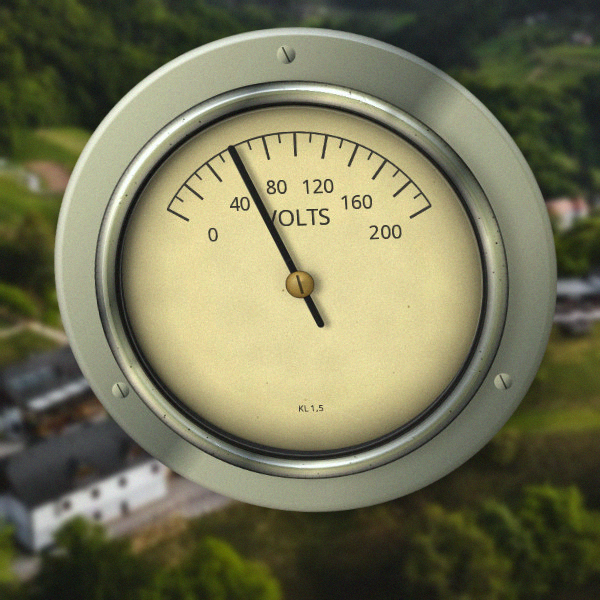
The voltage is value=60 unit=V
